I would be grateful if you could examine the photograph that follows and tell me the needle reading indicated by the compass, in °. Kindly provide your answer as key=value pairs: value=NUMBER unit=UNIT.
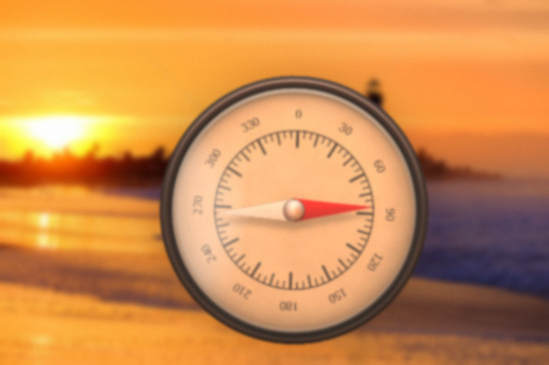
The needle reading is value=85 unit=°
